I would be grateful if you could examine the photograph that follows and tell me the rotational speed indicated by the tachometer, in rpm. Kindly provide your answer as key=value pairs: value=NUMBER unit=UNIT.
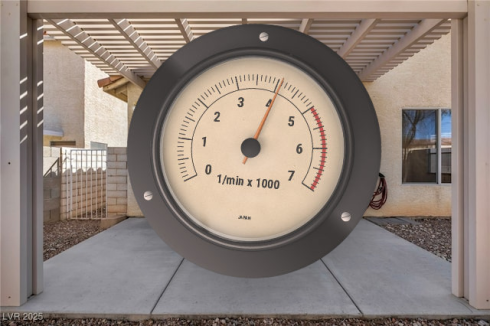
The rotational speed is value=4100 unit=rpm
